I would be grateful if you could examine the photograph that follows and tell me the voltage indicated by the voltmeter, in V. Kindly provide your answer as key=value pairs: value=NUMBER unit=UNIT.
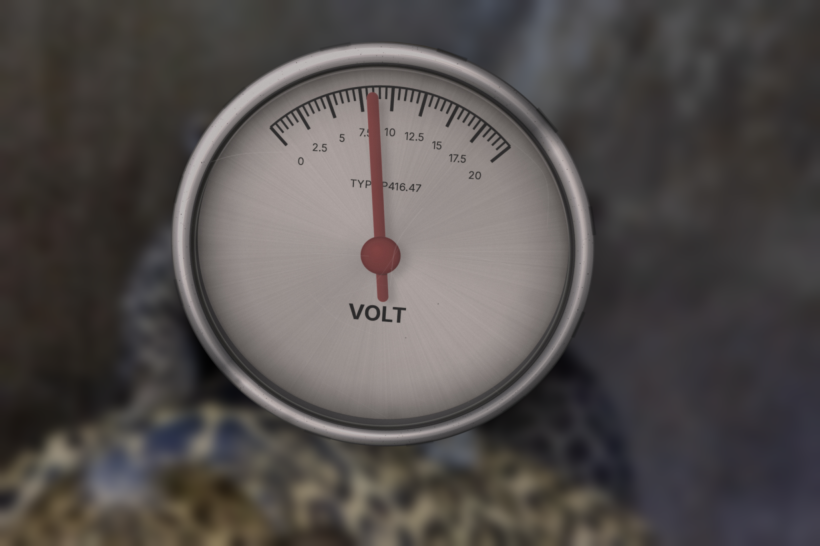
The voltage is value=8.5 unit=V
